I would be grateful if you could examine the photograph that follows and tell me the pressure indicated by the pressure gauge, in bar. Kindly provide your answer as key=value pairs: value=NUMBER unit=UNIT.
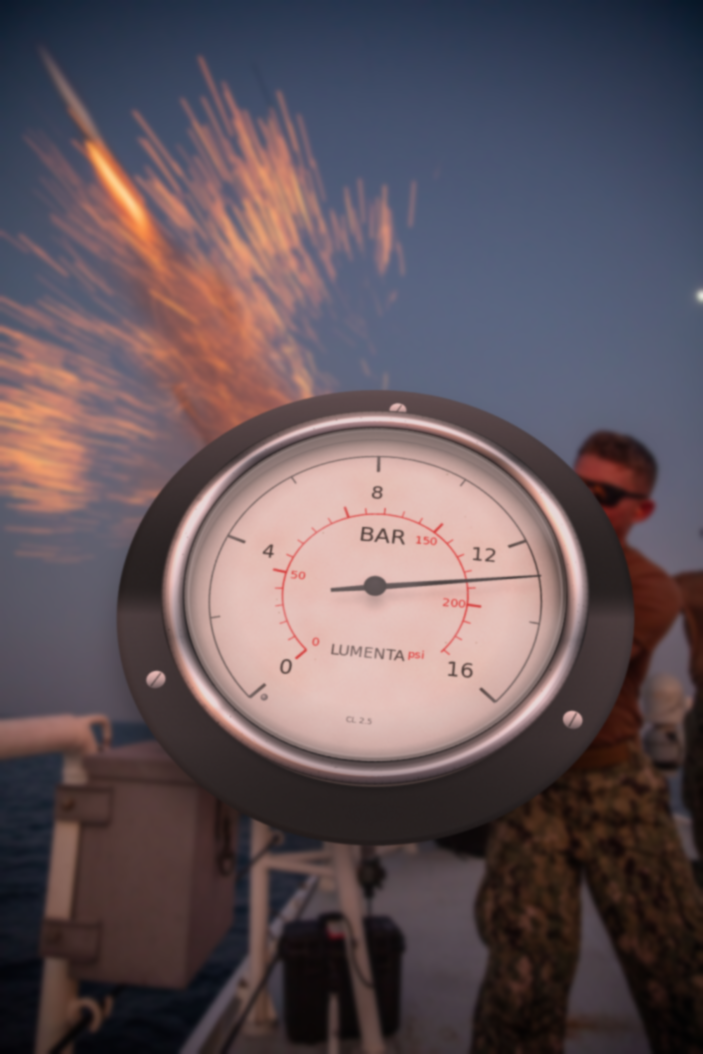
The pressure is value=13 unit=bar
